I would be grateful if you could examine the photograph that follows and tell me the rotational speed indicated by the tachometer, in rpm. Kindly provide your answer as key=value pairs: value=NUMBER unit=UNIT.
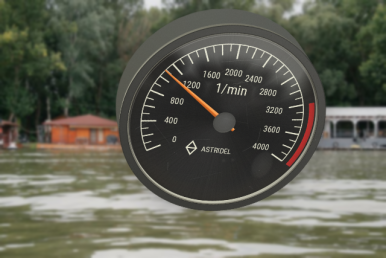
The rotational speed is value=1100 unit=rpm
